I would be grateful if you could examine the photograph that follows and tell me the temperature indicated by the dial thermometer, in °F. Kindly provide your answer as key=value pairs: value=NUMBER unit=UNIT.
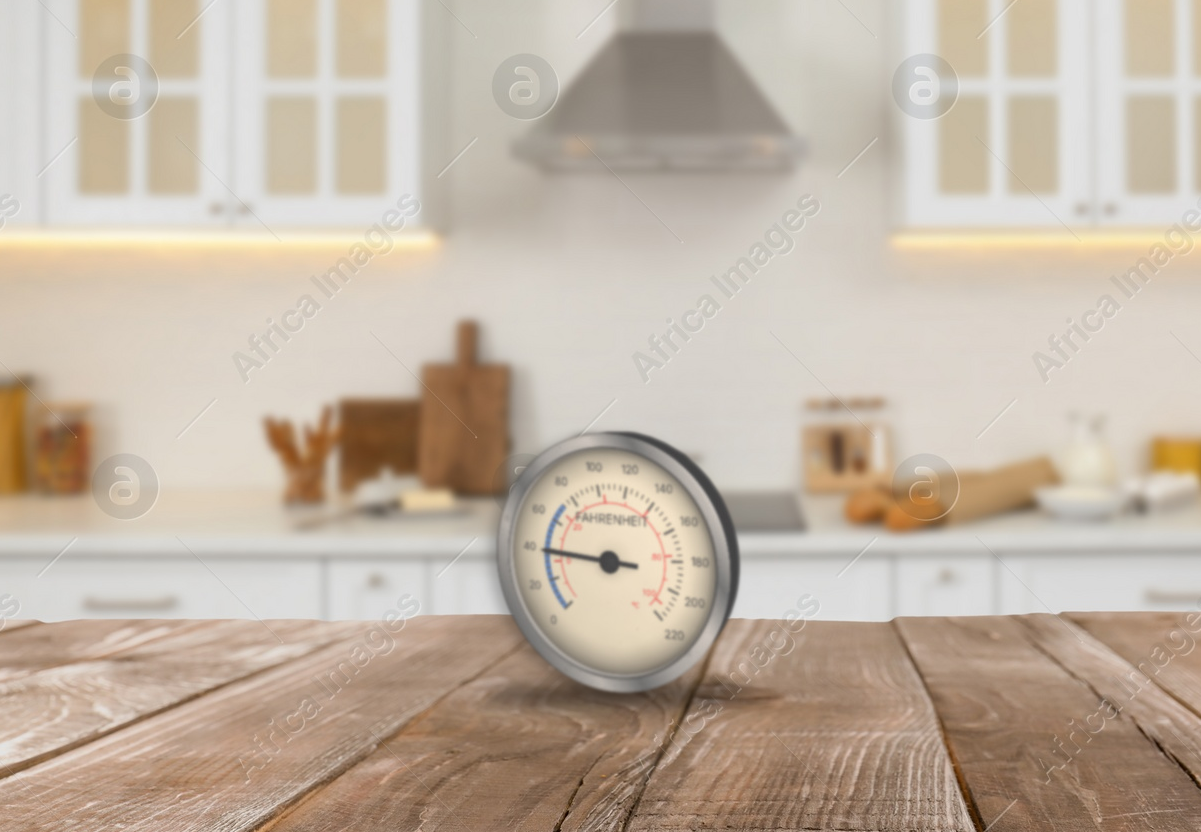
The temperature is value=40 unit=°F
